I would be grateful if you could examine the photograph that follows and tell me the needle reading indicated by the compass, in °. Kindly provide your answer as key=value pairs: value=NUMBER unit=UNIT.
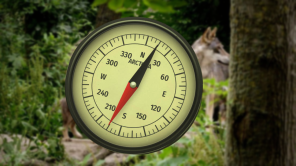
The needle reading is value=195 unit=°
